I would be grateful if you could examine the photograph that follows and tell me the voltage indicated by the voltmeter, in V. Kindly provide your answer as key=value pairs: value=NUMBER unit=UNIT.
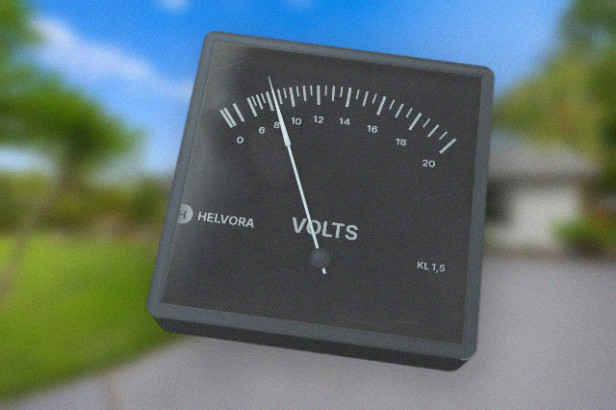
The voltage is value=8.5 unit=V
